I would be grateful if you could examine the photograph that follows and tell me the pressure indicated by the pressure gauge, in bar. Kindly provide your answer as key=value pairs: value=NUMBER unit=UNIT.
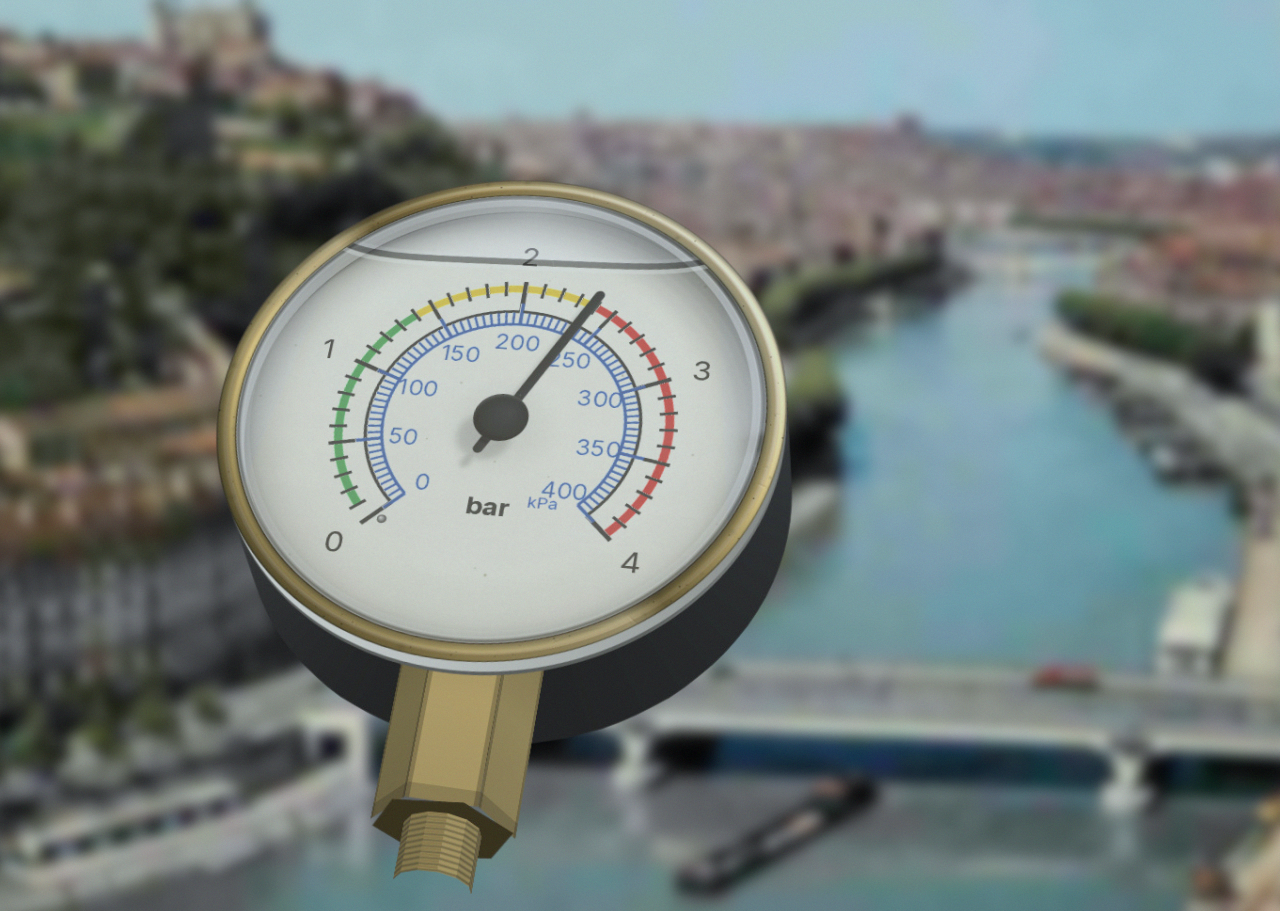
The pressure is value=2.4 unit=bar
